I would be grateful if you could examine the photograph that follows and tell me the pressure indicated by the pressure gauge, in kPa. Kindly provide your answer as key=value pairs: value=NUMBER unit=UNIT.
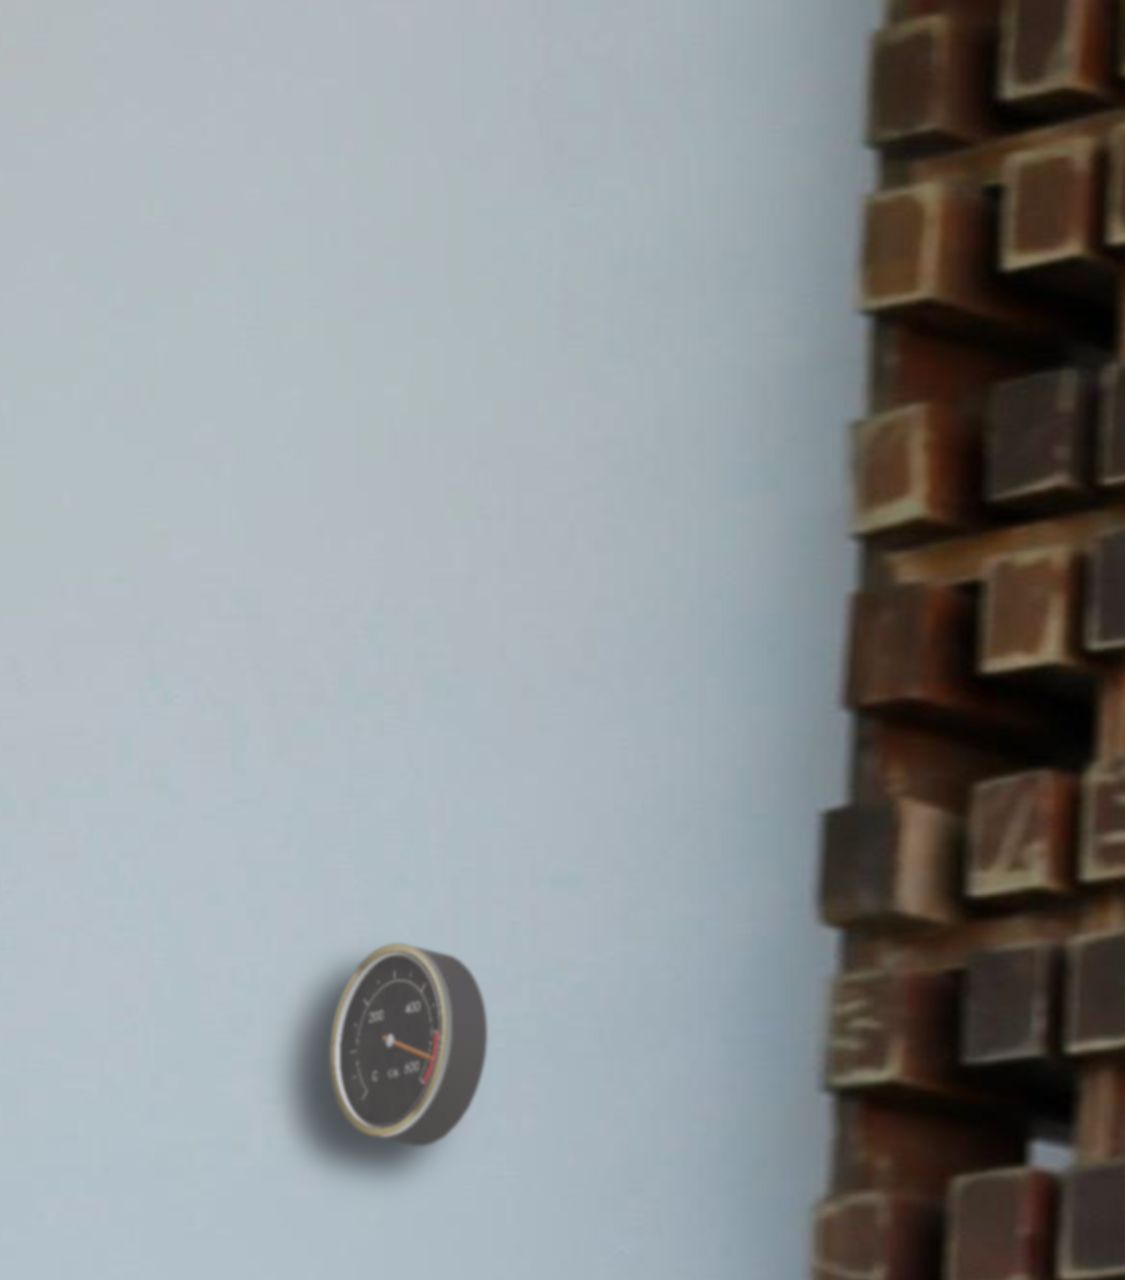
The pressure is value=550 unit=kPa
